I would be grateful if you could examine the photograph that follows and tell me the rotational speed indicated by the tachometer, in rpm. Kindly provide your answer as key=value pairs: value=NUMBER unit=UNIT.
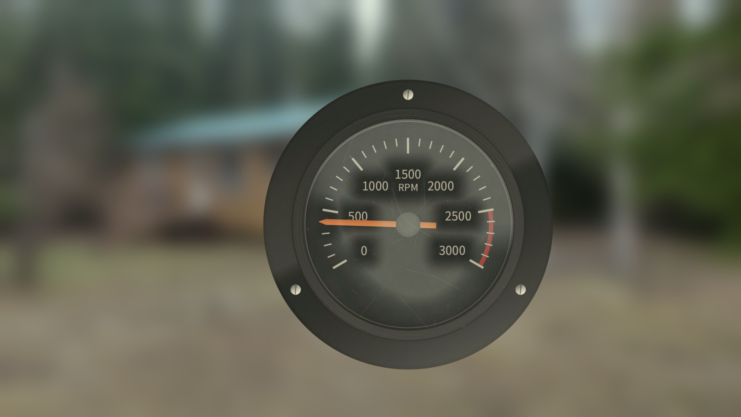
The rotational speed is value=400 unit=rpm
